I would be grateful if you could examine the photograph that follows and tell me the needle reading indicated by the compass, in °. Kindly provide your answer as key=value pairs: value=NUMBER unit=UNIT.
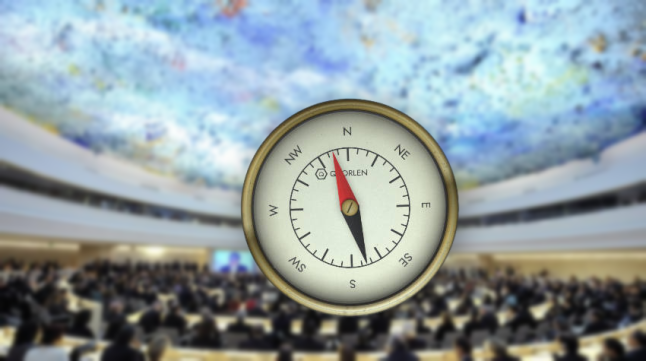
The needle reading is value=345 unit=°
